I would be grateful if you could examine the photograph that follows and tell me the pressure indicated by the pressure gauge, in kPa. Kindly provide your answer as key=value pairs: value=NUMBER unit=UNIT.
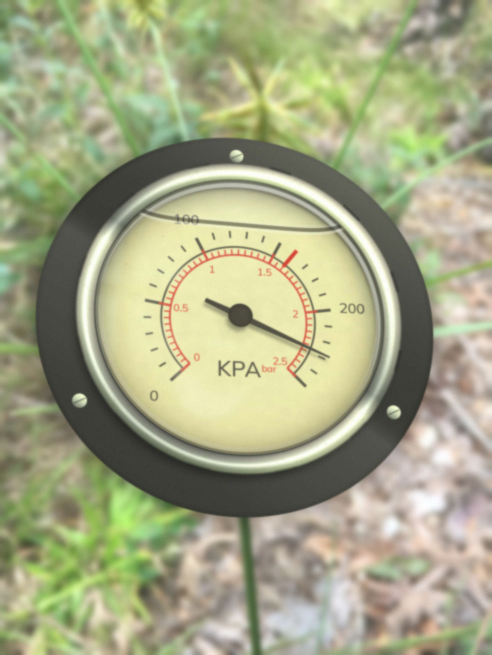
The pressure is value=230 unit=kPa
